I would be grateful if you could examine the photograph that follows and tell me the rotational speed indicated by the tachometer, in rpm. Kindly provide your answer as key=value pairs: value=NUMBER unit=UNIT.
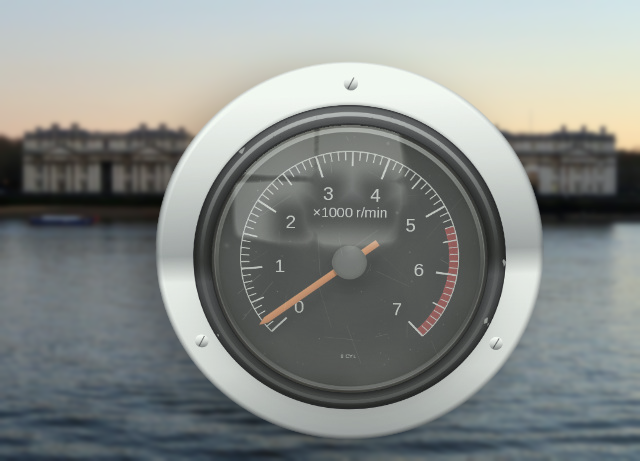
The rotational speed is value=200 unit=rpm
